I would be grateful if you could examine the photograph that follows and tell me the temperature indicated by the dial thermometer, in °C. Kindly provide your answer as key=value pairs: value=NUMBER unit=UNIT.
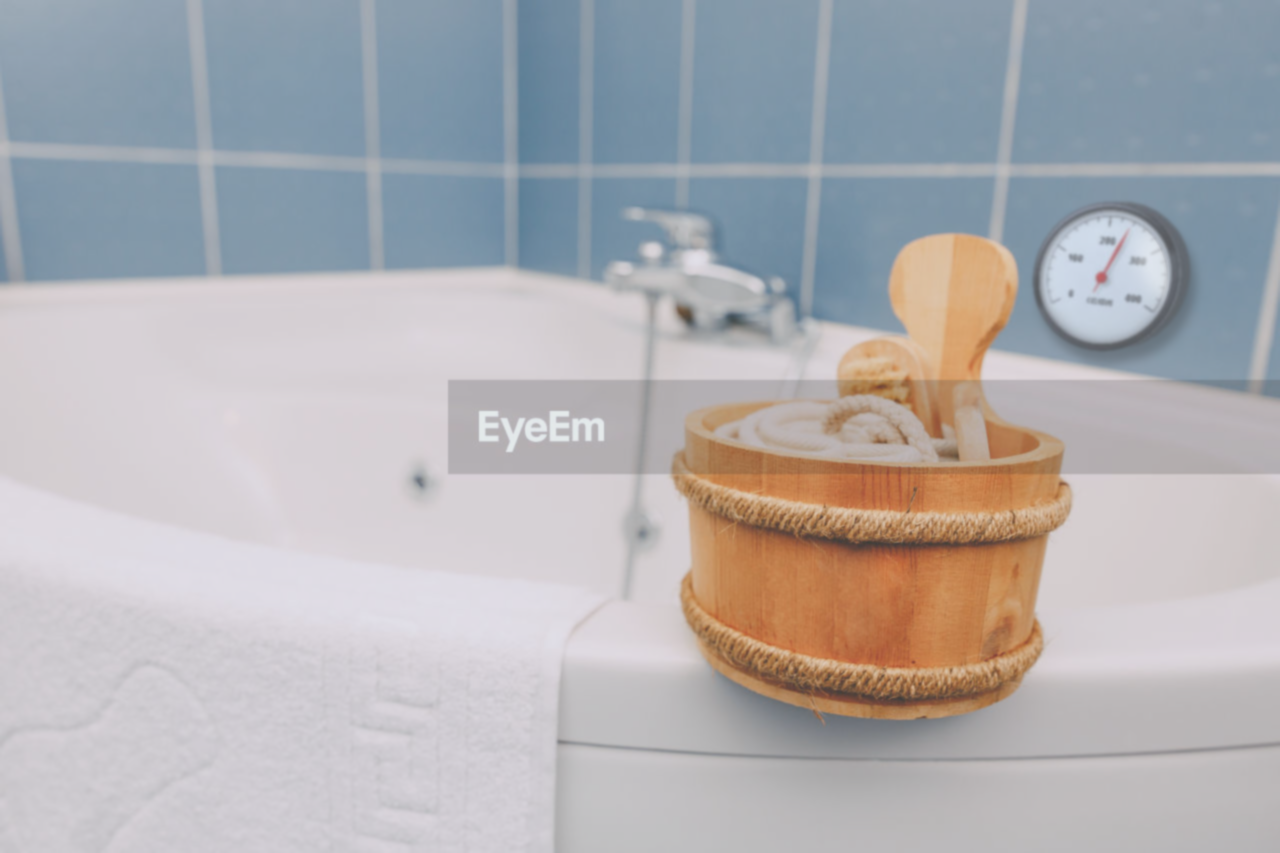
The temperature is value=240 unit=°C
